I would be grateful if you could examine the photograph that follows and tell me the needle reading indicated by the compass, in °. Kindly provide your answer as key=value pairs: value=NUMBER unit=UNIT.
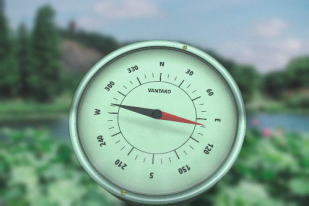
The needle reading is value=100 unit=°
